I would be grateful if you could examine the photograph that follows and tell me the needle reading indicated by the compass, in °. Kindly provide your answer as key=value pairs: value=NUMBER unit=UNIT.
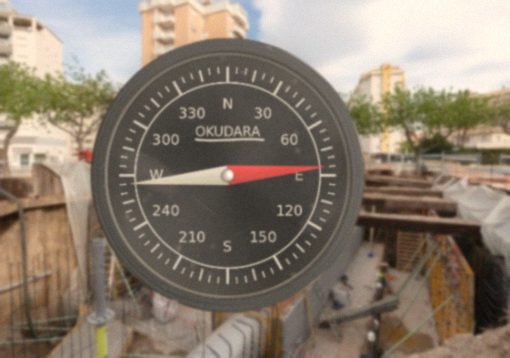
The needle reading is value=85 unit=°
